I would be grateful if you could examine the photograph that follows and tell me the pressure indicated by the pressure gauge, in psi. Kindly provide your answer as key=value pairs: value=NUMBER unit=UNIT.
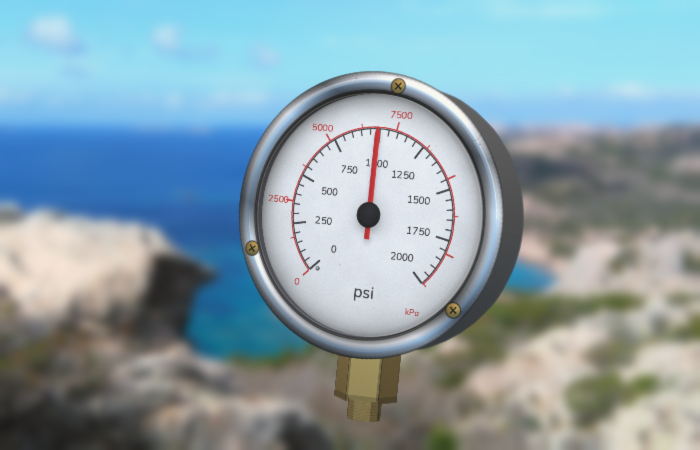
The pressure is value=1000 unit=psi
